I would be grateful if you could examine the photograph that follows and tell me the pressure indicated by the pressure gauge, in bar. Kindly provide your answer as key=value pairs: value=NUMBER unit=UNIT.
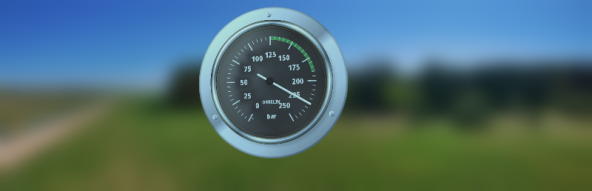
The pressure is value=225 unit=bar
